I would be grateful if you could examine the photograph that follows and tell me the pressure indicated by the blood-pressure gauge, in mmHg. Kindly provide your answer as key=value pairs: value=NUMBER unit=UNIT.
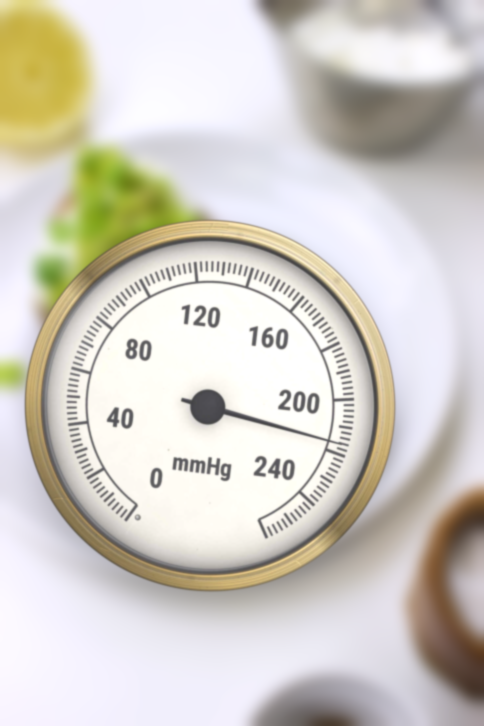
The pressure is value=216 unit=mmHg
